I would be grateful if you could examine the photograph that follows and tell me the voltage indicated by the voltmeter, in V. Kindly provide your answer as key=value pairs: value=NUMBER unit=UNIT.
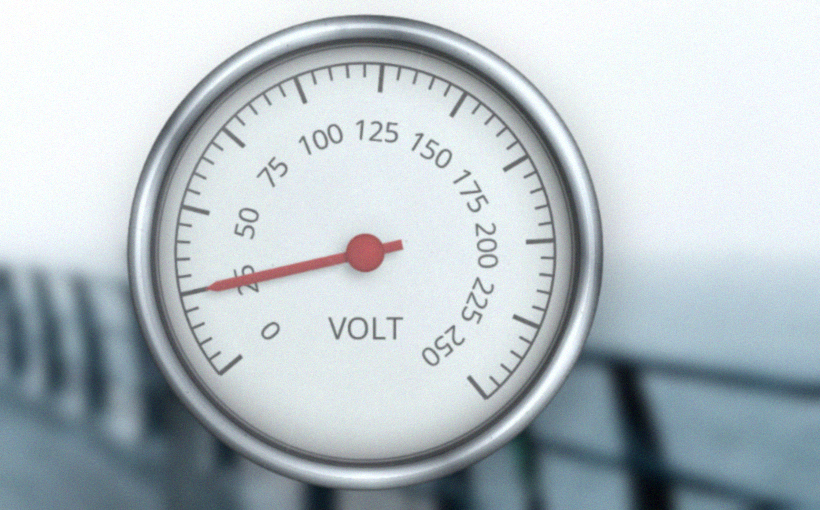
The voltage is value=25 unit=V
